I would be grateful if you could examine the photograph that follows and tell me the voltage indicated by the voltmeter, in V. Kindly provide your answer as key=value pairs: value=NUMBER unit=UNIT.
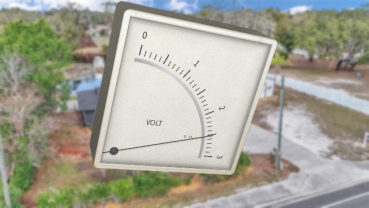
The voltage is value=2.5 unit=V
